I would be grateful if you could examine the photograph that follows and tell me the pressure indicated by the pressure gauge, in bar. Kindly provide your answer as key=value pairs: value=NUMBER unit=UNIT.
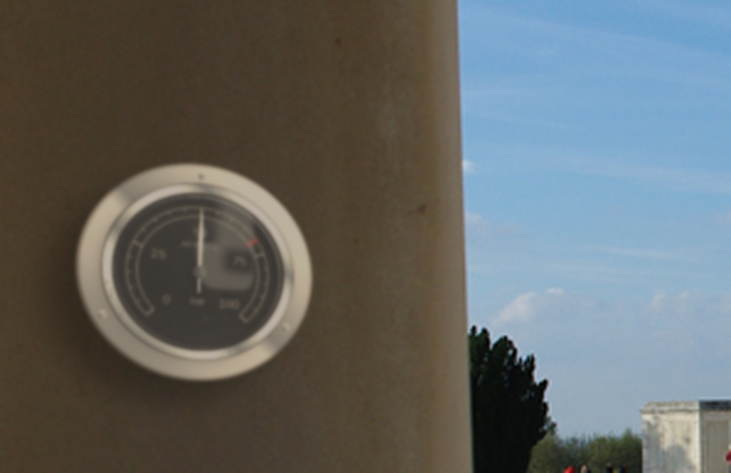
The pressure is value=50 unit=bar
